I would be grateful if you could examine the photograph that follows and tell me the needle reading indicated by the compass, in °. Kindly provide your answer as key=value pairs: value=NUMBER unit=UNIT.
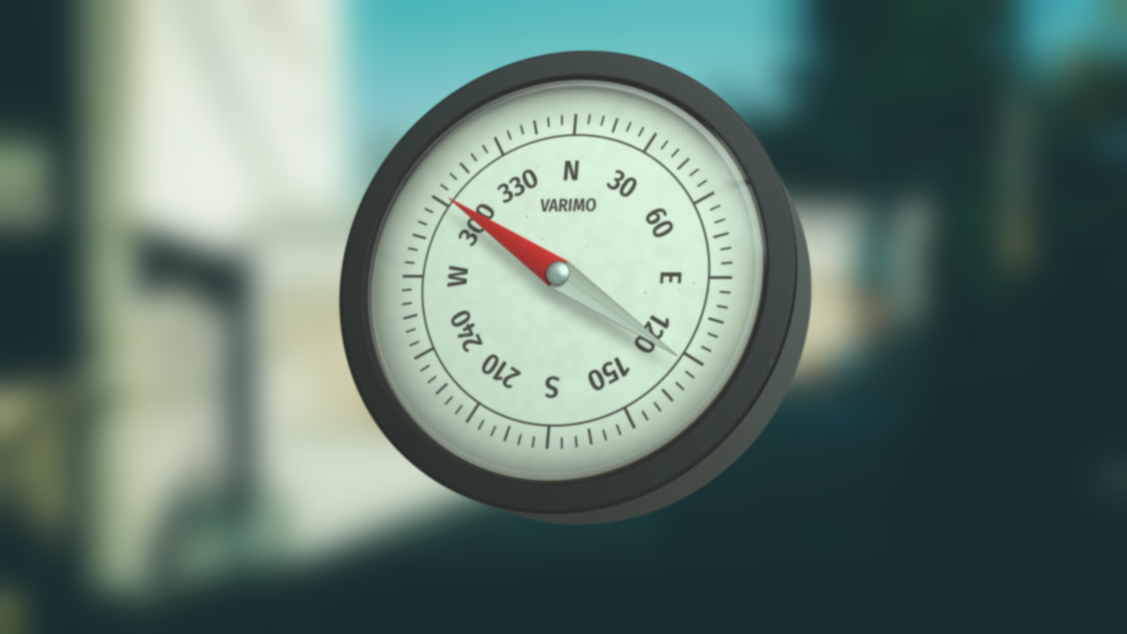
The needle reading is value=302.5 unit=°
